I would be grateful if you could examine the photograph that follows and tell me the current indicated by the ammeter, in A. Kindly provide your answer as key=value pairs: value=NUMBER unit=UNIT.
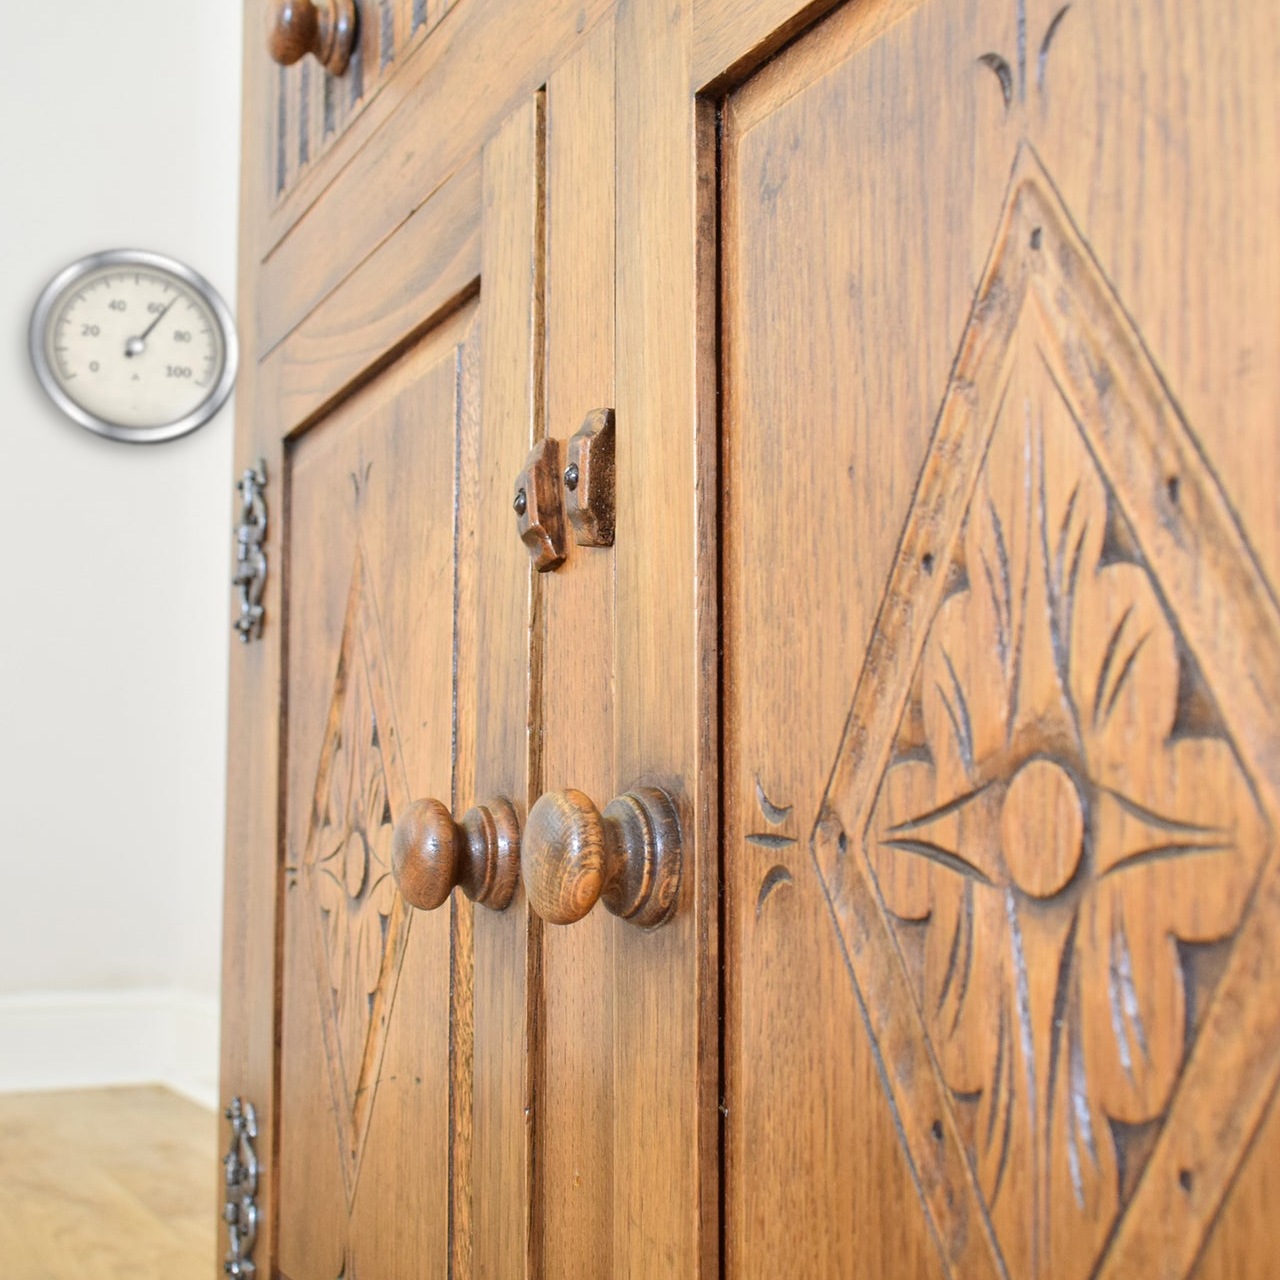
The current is value=65 unit=A
